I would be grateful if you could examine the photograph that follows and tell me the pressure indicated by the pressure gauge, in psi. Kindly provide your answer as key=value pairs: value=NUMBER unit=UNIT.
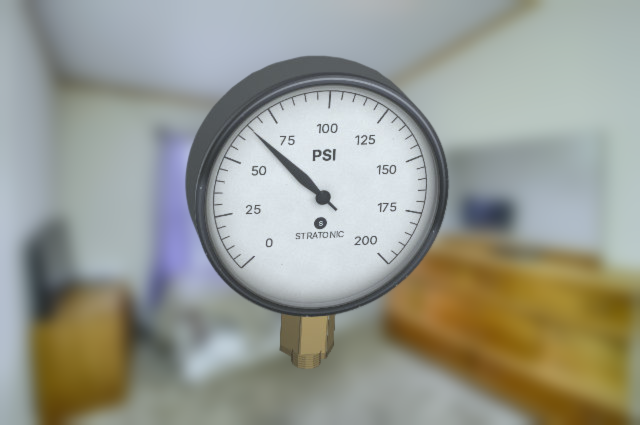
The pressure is value=65 unit=psi
